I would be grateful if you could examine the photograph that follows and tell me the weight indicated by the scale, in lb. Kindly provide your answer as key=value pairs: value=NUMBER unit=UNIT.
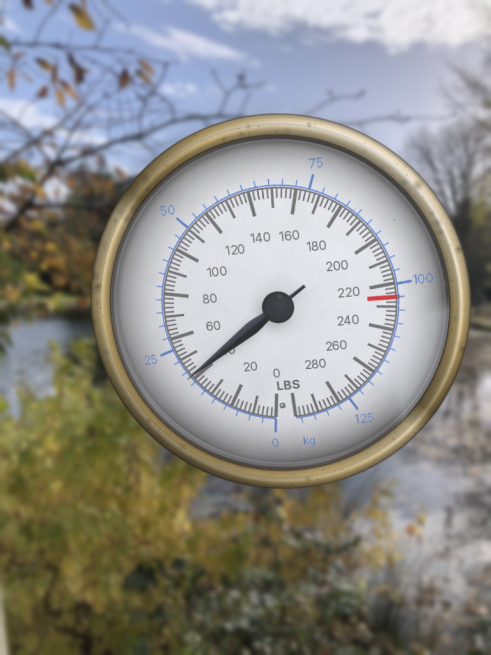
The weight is value=42 unit=lb
